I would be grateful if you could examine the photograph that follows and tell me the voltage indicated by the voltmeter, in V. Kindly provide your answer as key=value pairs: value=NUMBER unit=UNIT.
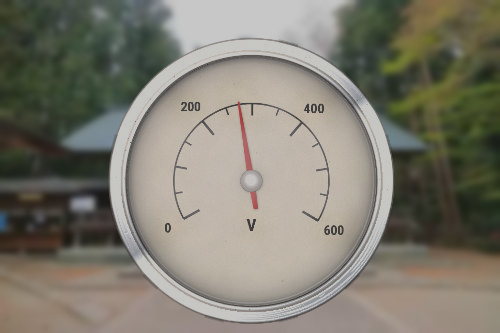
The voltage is value=275 unit=V
